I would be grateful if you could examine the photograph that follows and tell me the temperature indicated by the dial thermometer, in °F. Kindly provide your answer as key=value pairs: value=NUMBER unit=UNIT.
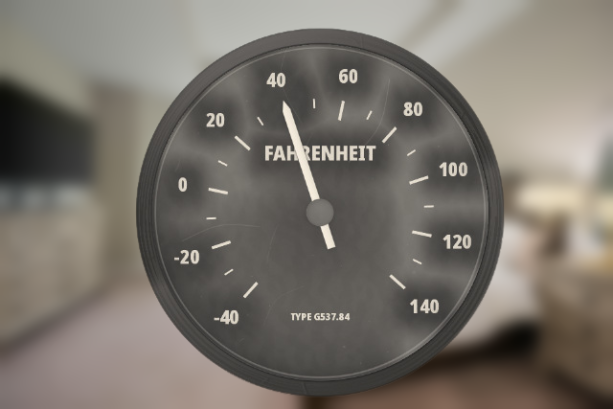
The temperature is value=40 unit=°F
